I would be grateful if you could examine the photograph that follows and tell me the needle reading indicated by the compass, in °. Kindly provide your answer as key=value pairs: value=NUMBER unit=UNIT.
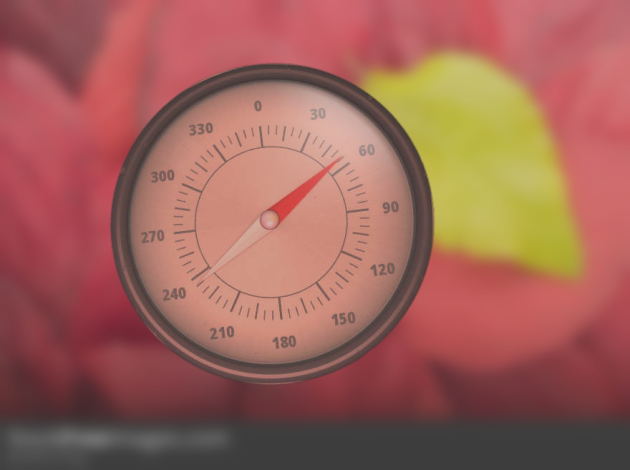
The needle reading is value=55 unit=°
